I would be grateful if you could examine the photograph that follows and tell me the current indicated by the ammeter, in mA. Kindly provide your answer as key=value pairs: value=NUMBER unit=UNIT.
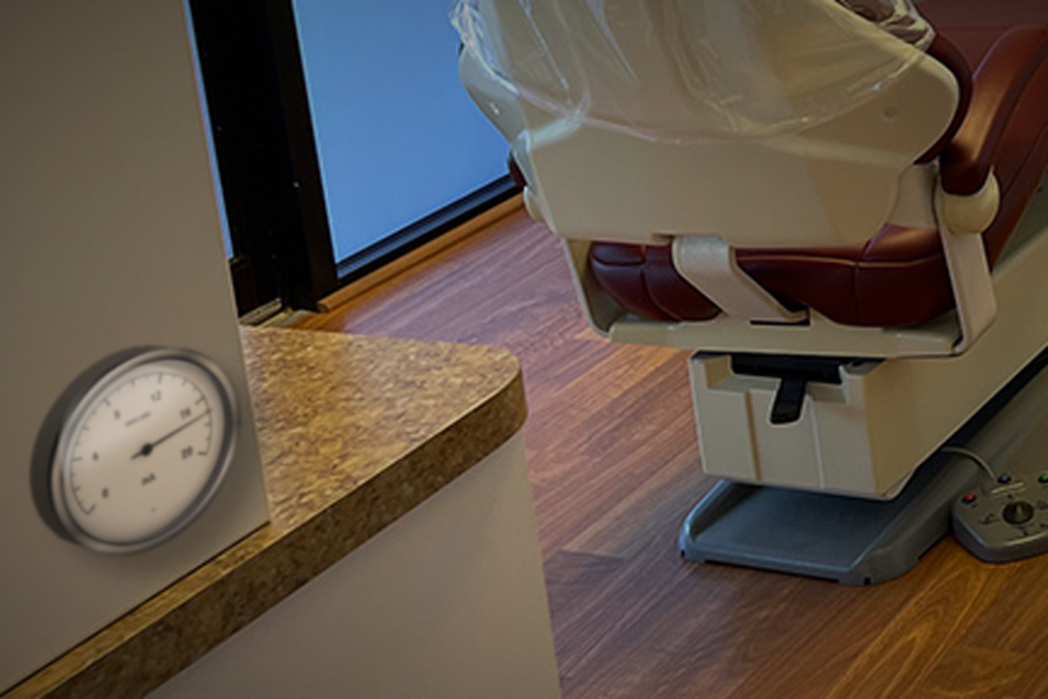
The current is value=17 unit=mA
